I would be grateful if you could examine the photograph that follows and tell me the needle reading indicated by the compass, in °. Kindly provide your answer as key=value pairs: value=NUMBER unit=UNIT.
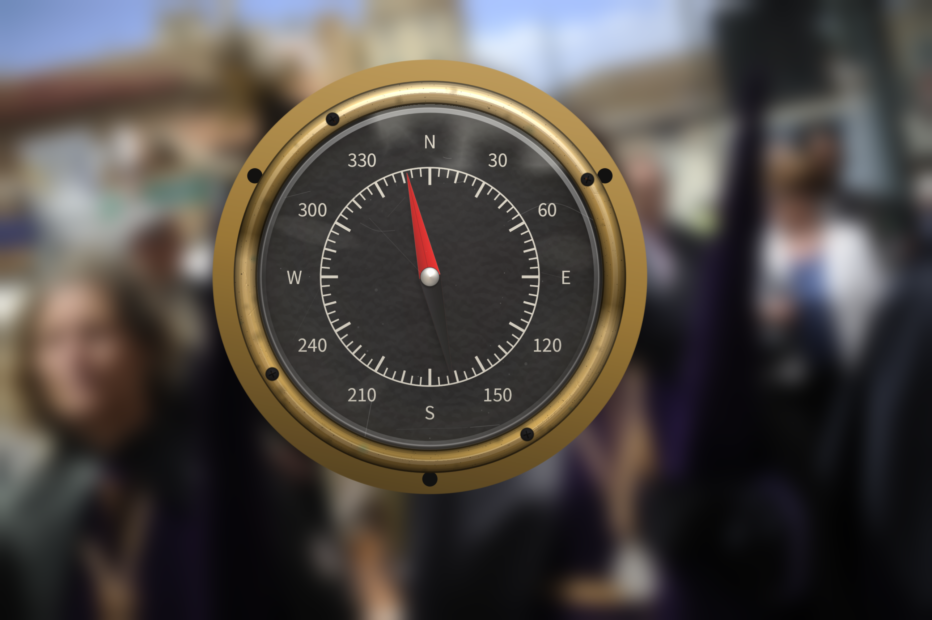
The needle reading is value=347.5 unit=°
